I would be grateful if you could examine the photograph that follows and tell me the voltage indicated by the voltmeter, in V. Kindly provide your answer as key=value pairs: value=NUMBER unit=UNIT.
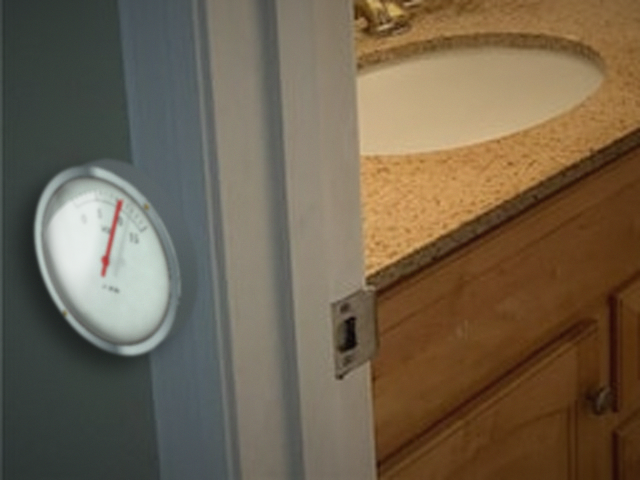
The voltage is value=10 unit=V
